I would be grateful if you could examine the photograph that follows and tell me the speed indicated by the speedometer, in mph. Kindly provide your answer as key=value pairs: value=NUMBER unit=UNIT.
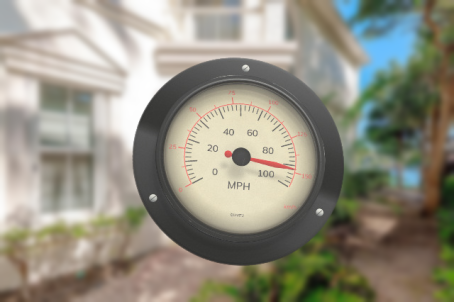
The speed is value=92 unit=mph
